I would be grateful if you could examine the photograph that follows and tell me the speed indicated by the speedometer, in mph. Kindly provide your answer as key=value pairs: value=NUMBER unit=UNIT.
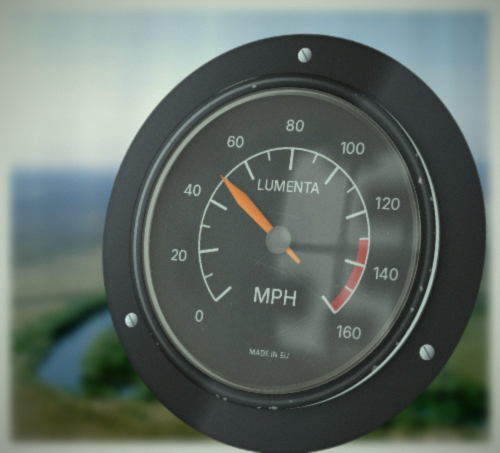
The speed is value=50 unit=mph
